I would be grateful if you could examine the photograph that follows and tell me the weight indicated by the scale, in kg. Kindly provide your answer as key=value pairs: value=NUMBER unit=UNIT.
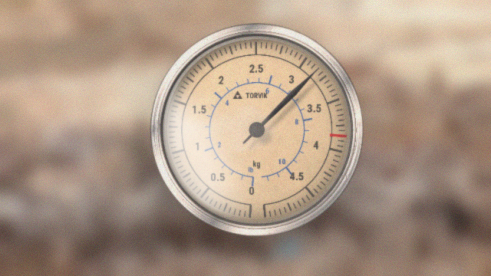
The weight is value=3.15 unit=kg
